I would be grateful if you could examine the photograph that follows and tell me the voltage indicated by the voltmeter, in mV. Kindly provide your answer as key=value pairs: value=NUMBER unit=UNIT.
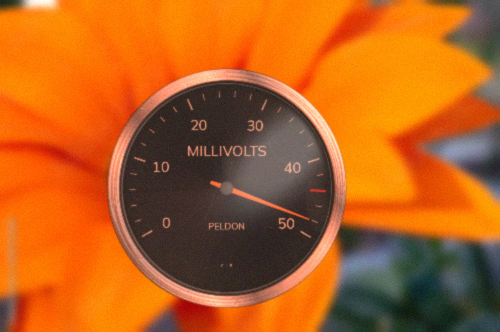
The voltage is value=48 unit=mV
